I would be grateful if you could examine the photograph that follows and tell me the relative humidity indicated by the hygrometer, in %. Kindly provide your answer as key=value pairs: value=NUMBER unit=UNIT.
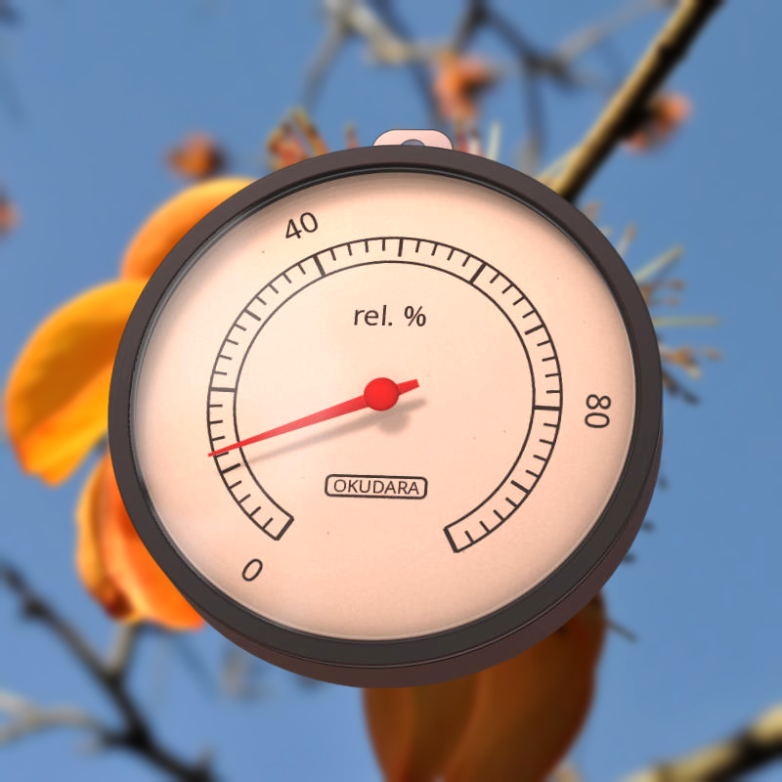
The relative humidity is value=12 unit=%
